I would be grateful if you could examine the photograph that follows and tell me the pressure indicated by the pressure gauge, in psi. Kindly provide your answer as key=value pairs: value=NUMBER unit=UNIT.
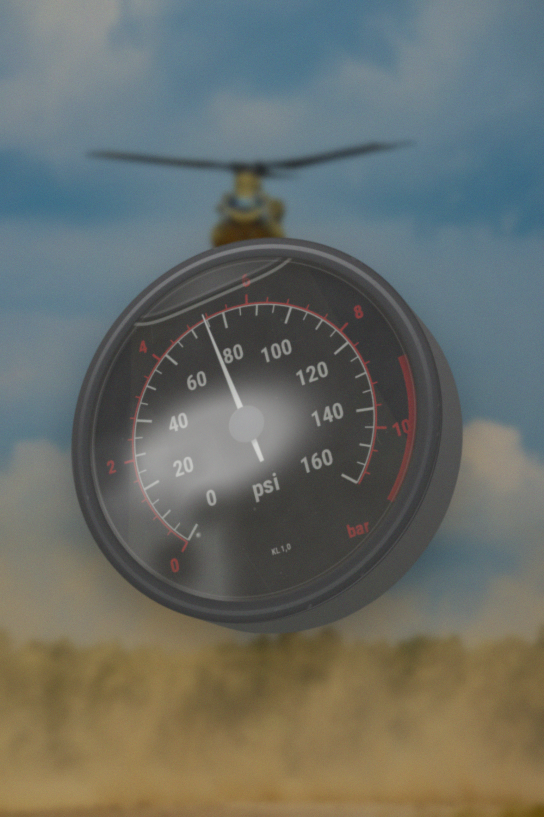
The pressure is value=75 unit=psi
